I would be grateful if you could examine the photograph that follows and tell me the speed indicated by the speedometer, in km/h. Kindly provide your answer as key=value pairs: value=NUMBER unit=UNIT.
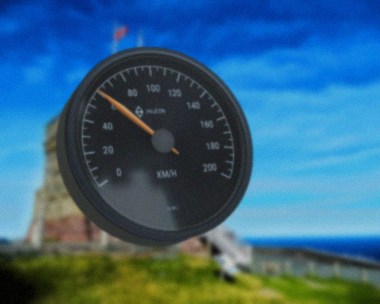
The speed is value=60 unit=km/h
